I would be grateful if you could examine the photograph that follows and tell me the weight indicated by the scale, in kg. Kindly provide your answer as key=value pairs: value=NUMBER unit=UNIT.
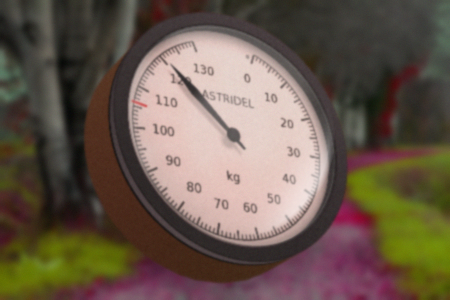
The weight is value=120 unit=kg
